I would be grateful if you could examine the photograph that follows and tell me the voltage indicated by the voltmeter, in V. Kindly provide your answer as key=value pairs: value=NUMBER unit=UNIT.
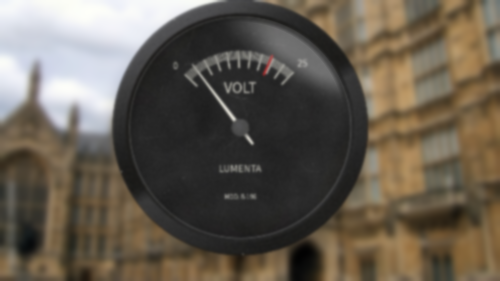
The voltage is value=2.5 unit=V
